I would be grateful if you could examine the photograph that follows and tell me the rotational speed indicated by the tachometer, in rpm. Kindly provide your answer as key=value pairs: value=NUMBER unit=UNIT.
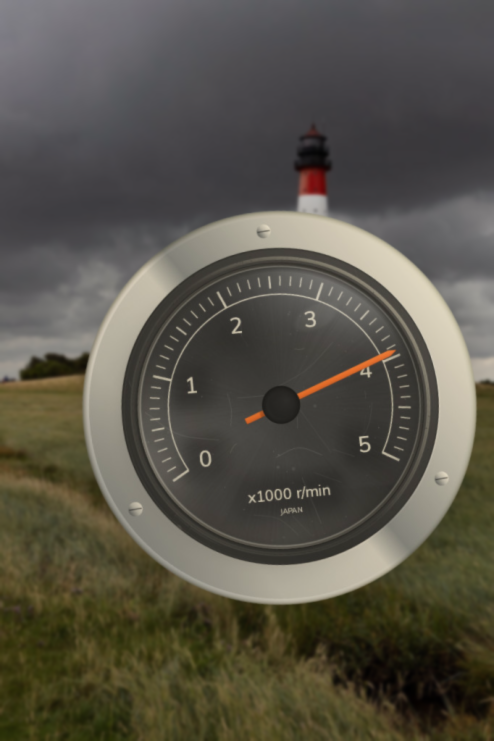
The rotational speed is value=3950 unit=rpm
